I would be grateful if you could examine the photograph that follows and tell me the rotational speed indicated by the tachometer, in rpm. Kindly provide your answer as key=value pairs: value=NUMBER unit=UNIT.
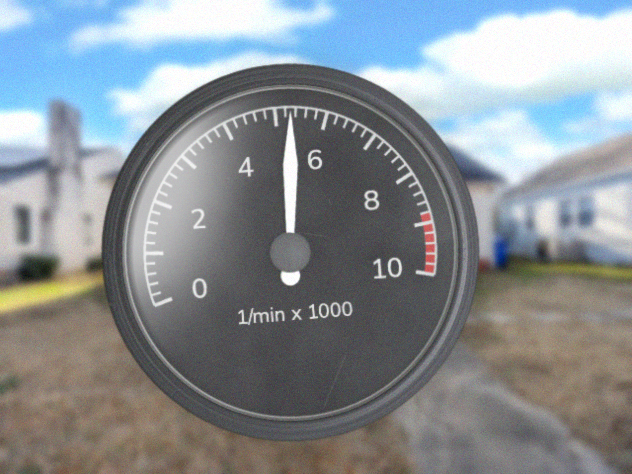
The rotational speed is value=5300 unit=rpm
